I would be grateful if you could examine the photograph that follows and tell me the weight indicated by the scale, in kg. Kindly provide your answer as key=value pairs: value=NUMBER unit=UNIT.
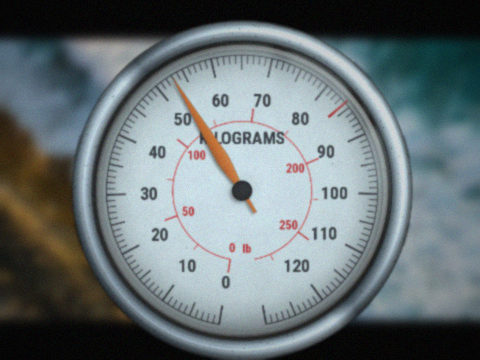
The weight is value=53 unit=kg
